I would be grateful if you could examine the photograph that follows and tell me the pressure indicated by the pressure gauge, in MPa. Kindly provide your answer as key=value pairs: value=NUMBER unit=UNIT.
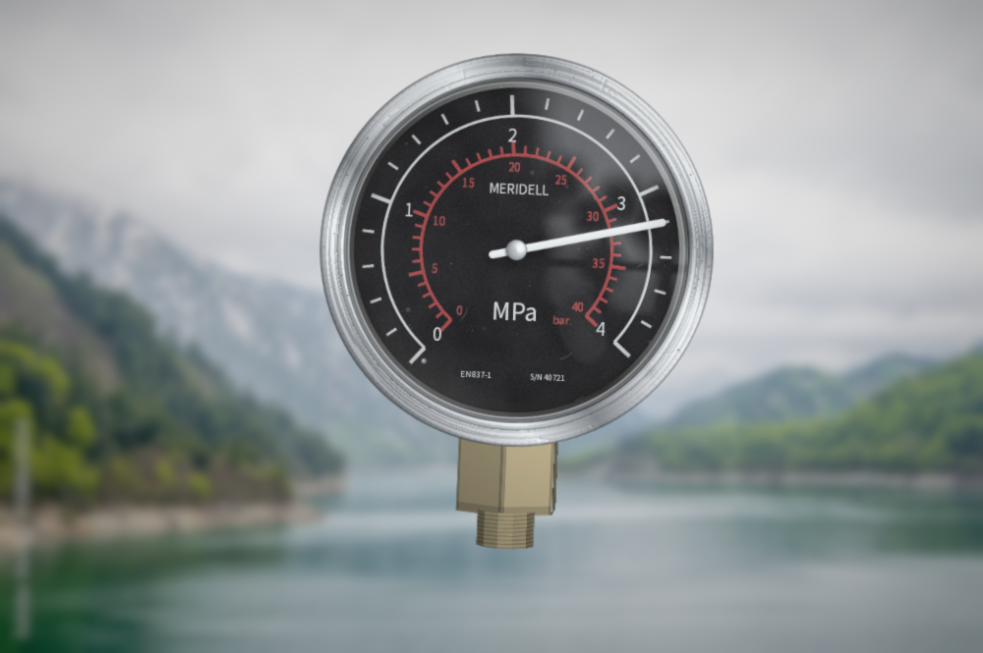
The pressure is value=3.2 unit=MPa
